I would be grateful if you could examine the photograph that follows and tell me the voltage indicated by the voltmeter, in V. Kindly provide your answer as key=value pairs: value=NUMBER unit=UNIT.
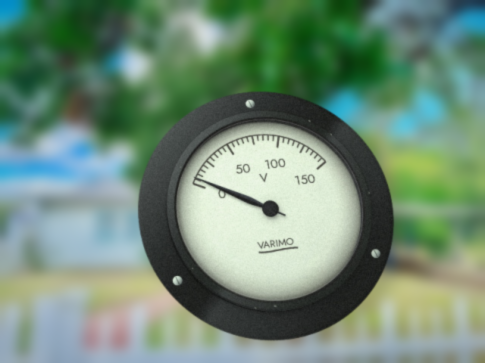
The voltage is value=5 unit=V
